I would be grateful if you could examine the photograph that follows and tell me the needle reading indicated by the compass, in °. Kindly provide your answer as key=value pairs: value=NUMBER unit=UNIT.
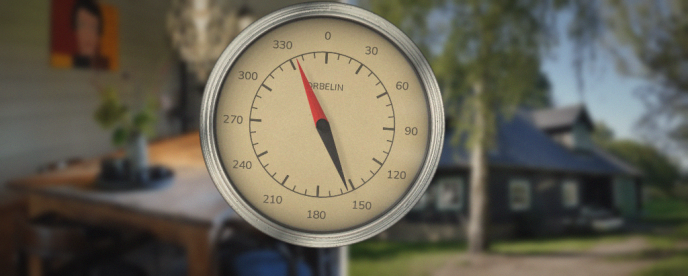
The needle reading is value=335 unit=°
